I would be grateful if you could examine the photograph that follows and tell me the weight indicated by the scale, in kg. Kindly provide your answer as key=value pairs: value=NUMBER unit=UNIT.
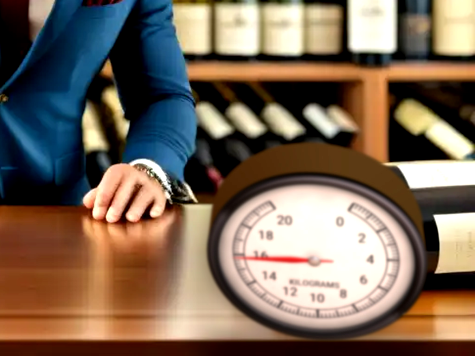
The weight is value=16 unit=kg
